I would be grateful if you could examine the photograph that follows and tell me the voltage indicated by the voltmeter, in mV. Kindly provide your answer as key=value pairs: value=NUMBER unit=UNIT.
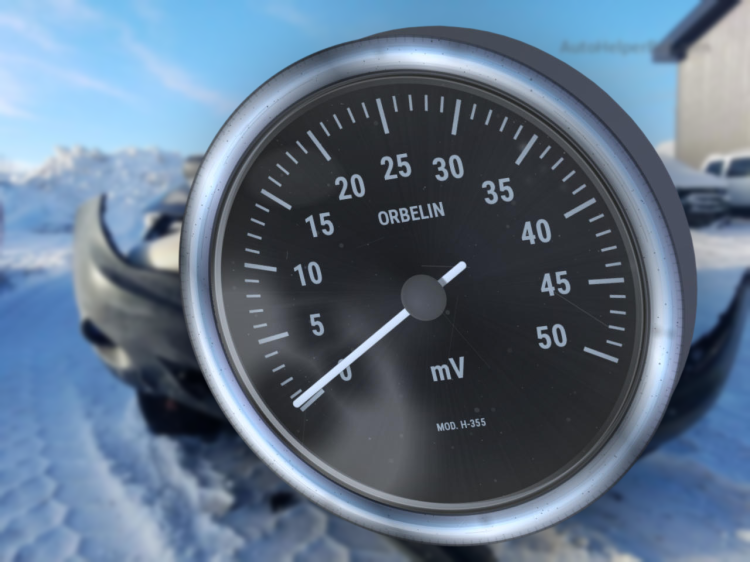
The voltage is value=0.5 unit=mV
